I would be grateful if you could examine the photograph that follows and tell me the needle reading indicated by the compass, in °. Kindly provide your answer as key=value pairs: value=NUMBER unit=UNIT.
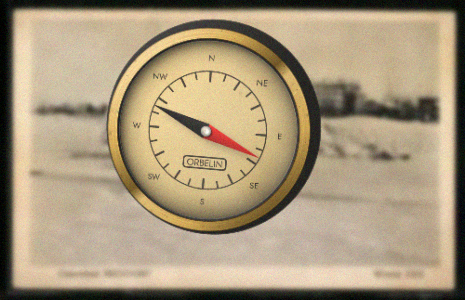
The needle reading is value=112.5 unit=°
